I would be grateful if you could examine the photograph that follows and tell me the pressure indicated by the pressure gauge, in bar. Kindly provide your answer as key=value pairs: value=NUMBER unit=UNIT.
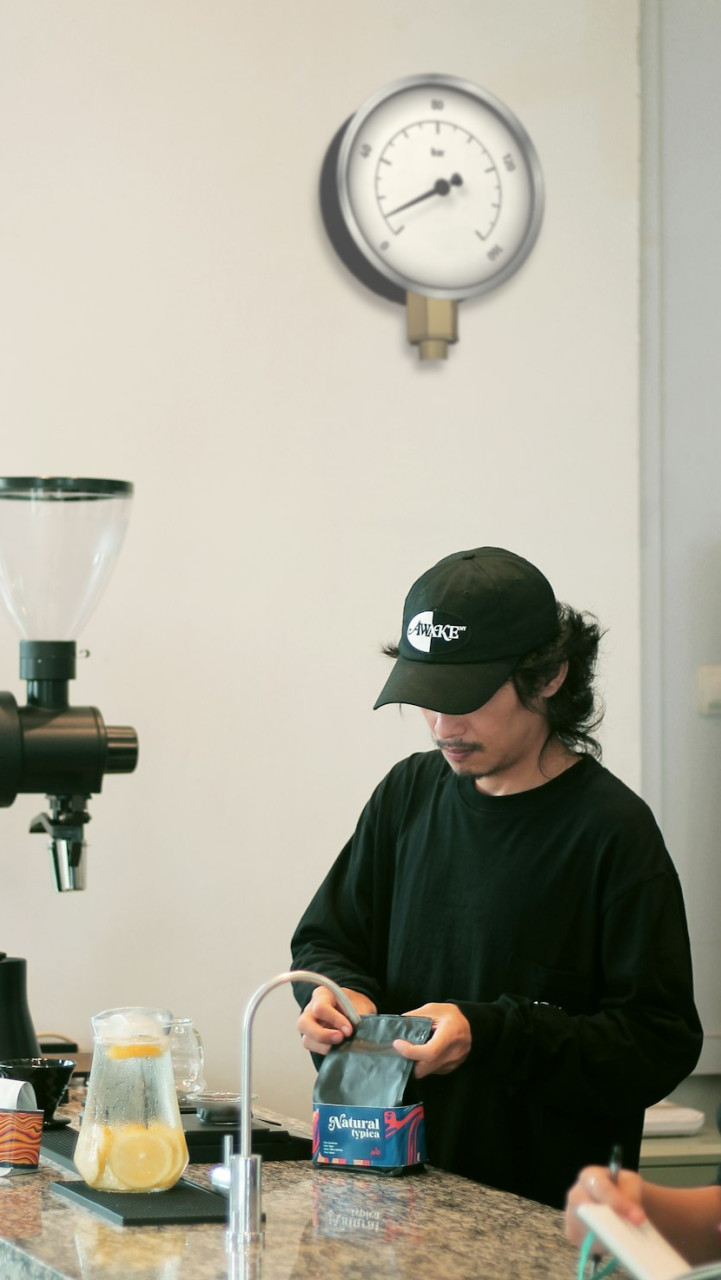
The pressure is value=10 unit=bar
